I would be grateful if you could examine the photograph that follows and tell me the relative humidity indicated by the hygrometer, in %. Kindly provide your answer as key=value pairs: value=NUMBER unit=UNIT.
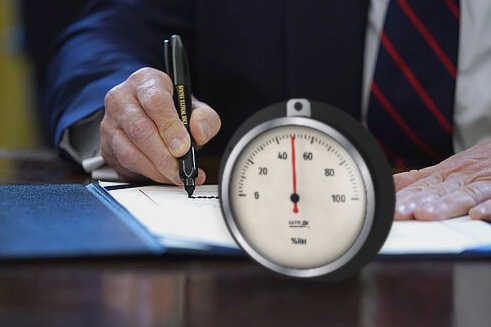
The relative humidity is value=50 unit=%
